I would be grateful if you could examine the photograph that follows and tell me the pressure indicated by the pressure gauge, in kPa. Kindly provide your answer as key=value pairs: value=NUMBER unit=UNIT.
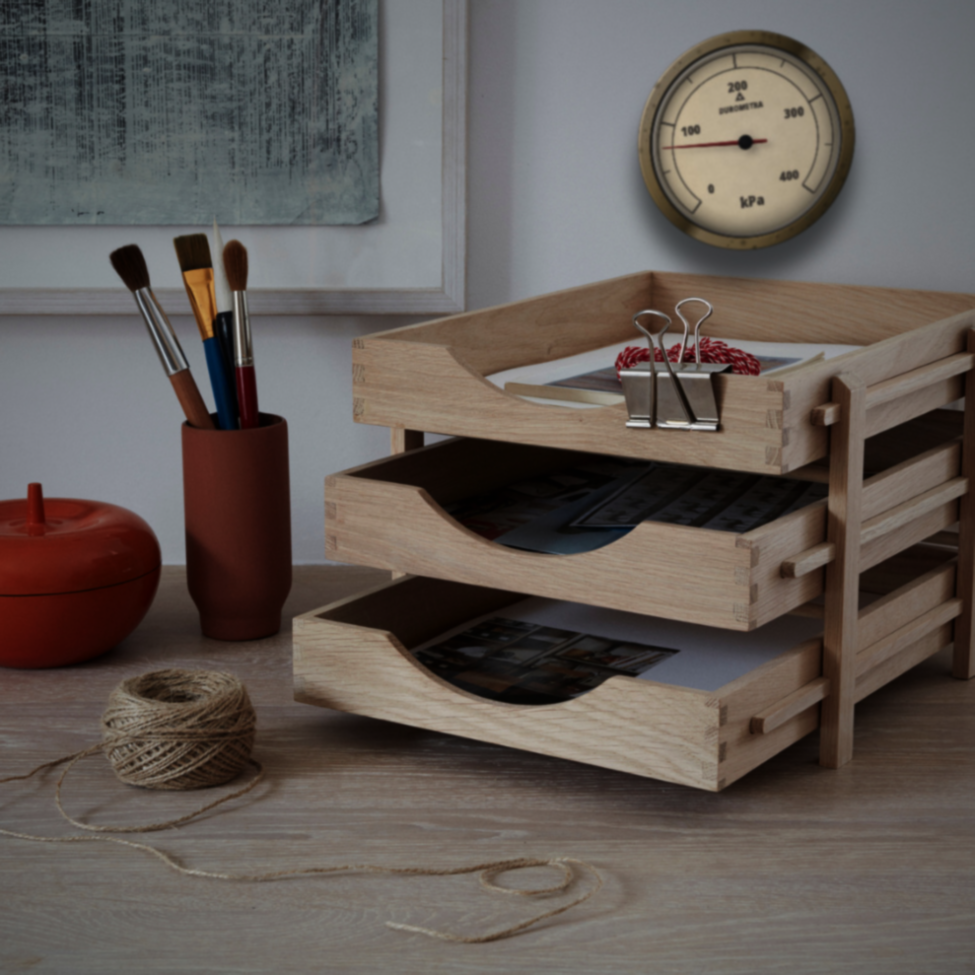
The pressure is value=75 unit=kPa
